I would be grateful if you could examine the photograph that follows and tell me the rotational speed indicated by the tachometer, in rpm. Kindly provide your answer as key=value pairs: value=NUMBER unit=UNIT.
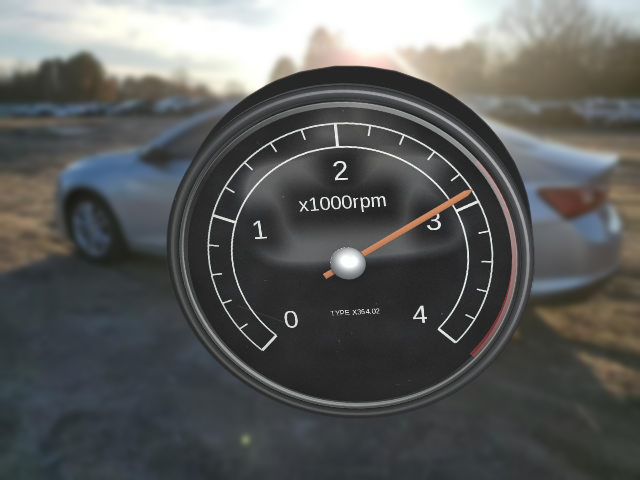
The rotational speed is value=2900 unit=rpm
